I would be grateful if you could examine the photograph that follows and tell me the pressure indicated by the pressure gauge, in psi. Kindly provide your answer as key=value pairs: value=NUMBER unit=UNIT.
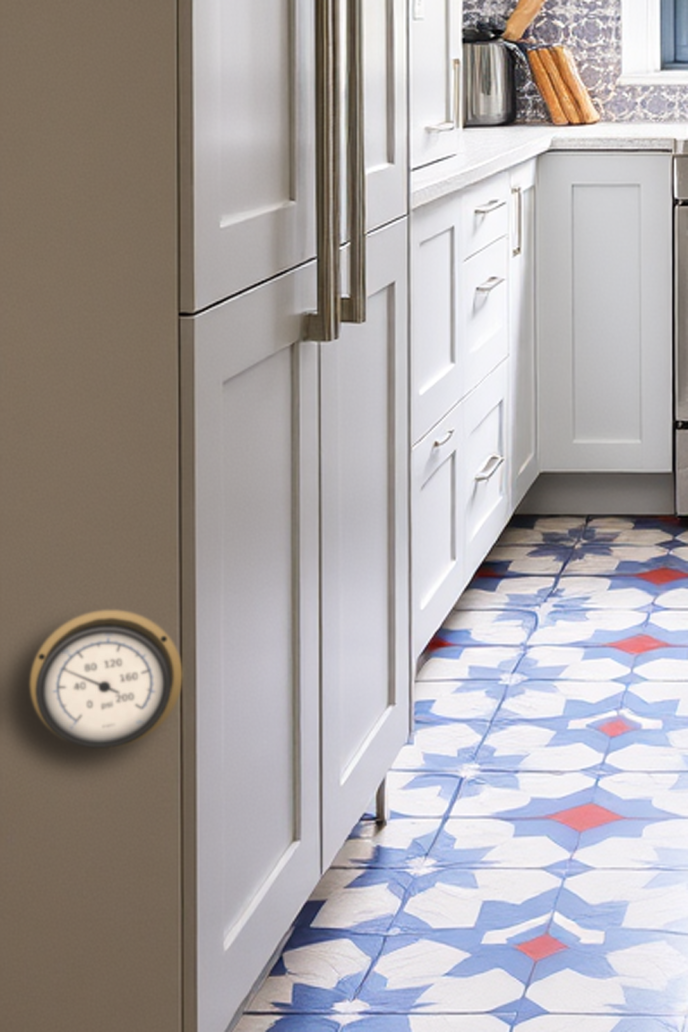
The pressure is value=60 unit=psi
